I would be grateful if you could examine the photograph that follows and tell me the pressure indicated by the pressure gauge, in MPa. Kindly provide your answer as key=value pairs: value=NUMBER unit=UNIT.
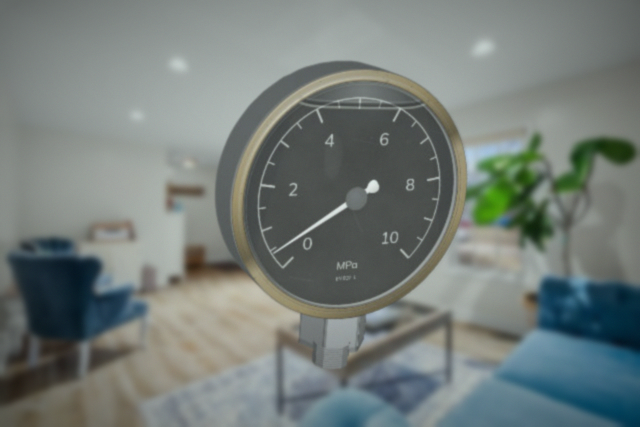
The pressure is value=0.5 unit=MPa
